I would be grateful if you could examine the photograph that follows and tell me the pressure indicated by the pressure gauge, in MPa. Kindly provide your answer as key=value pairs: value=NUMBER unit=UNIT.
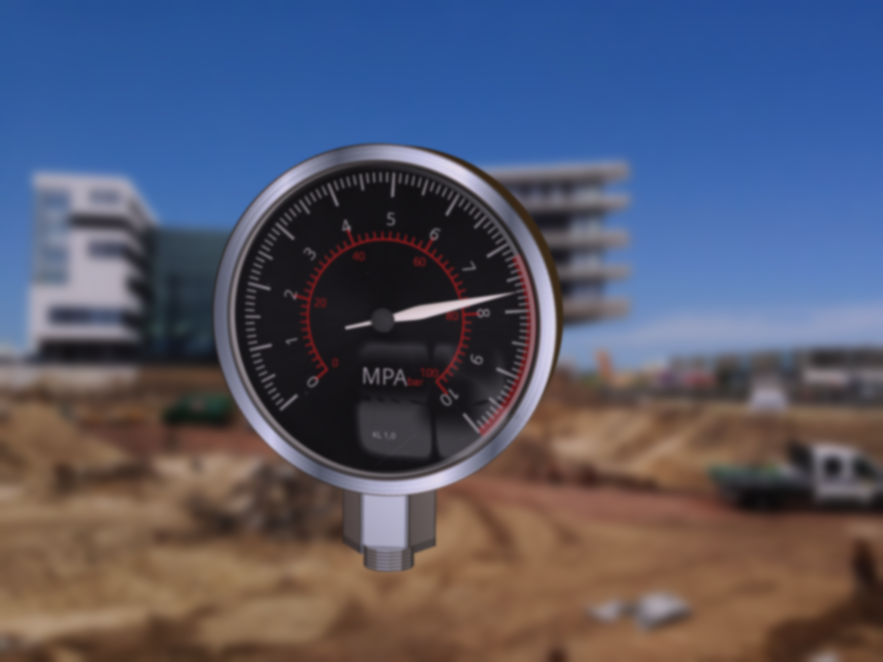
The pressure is value=7.7 unit=MPa
